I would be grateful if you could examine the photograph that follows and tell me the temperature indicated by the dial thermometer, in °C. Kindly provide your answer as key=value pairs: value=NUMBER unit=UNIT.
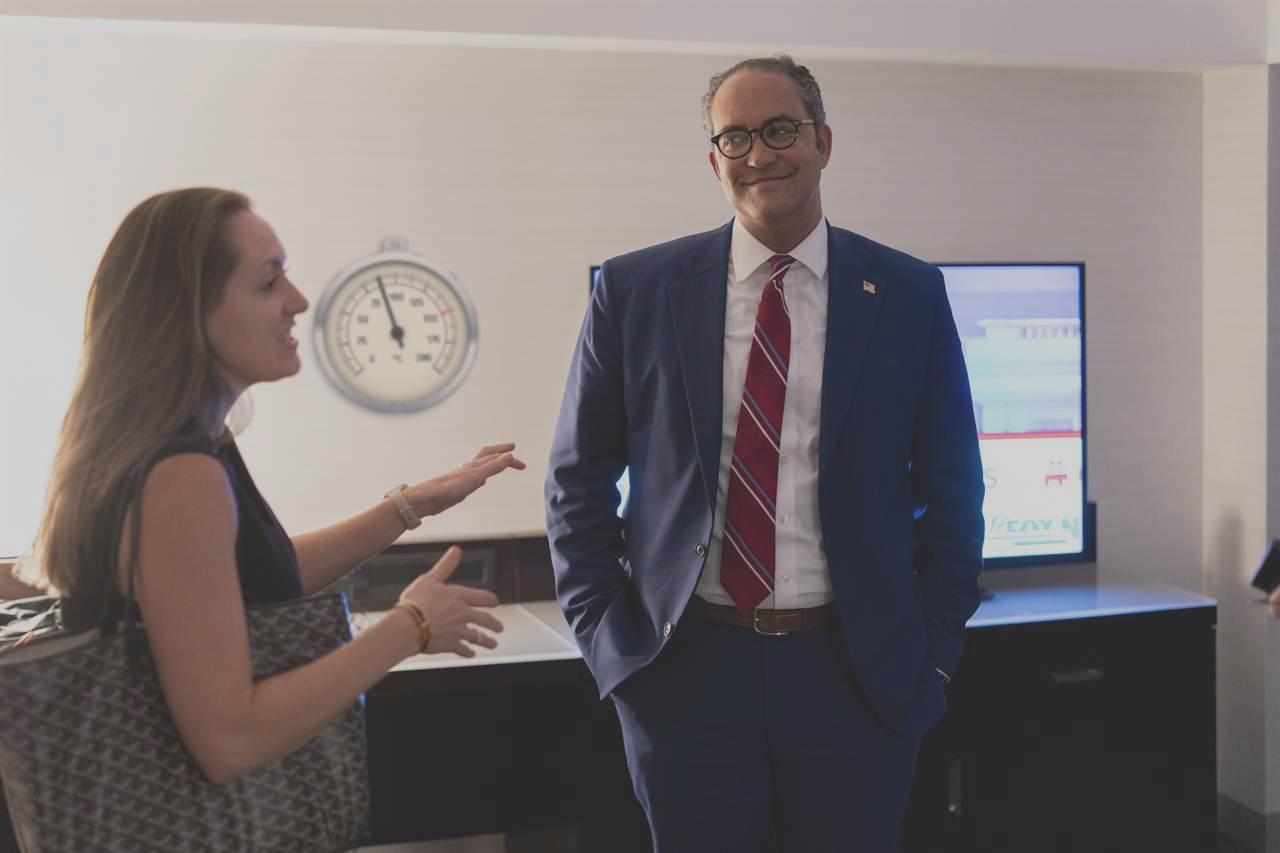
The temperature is value=87.5 unit=°C
